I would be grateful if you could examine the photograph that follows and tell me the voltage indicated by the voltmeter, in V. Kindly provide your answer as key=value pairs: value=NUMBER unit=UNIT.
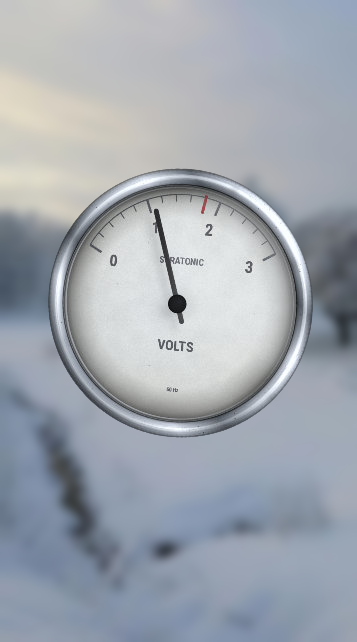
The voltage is value=1.1 unit=V
